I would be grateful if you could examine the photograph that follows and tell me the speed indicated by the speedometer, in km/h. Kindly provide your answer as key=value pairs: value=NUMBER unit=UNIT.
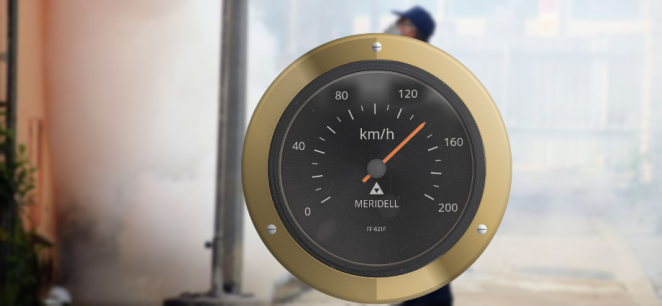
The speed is value=140 unit=km/h
